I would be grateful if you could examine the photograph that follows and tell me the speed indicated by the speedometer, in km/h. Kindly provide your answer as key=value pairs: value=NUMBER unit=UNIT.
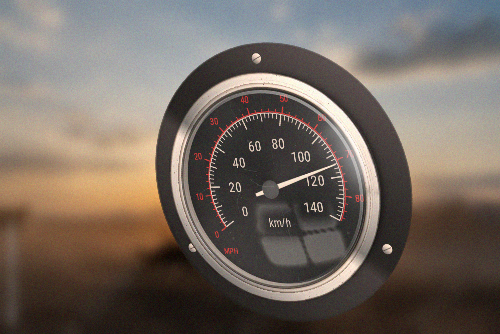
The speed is value=114 unit=km/h
